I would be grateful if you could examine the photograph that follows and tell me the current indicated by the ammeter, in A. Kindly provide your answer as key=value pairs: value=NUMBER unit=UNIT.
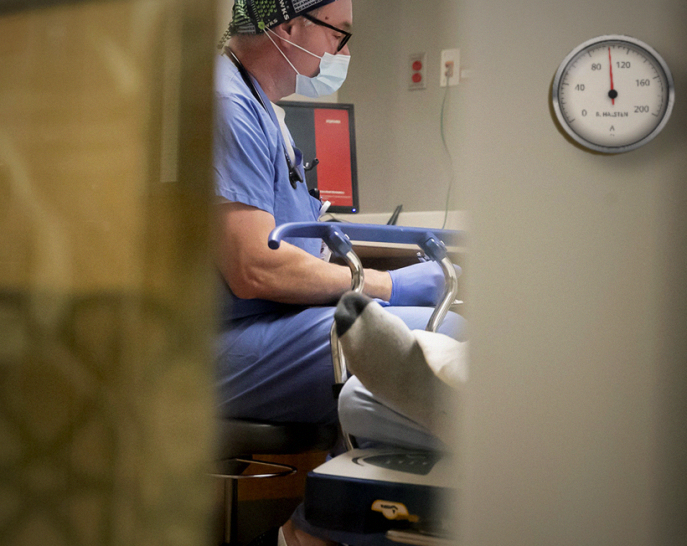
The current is value=100 unit=A
